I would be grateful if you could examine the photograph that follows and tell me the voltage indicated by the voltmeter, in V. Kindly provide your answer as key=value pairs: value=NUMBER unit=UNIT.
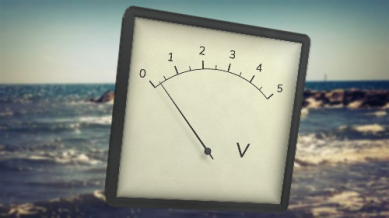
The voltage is value=0.25 unit=V
